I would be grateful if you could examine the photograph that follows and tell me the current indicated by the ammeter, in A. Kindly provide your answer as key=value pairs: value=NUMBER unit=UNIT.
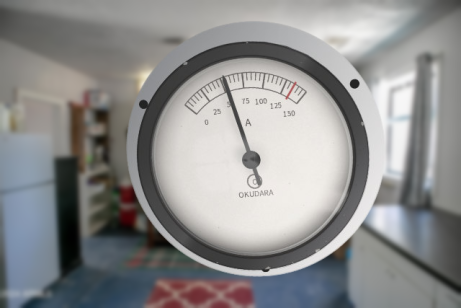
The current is value=55 unit=A
